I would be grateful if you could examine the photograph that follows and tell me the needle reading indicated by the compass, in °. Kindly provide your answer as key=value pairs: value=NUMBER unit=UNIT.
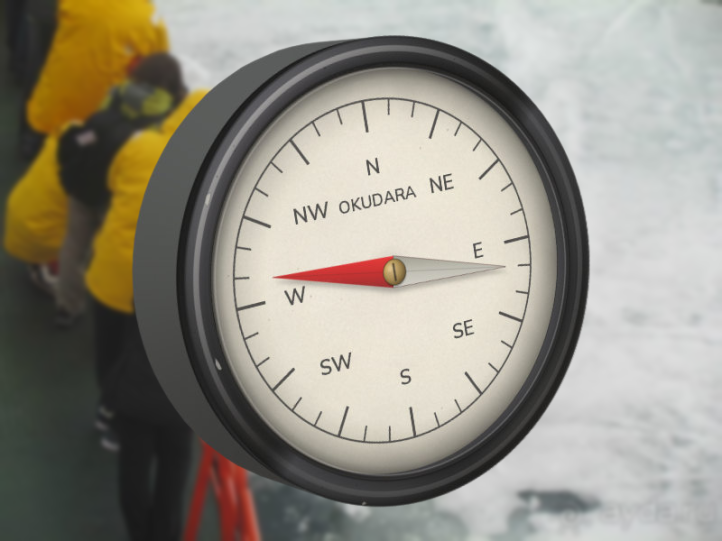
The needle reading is value=280 unit=°
